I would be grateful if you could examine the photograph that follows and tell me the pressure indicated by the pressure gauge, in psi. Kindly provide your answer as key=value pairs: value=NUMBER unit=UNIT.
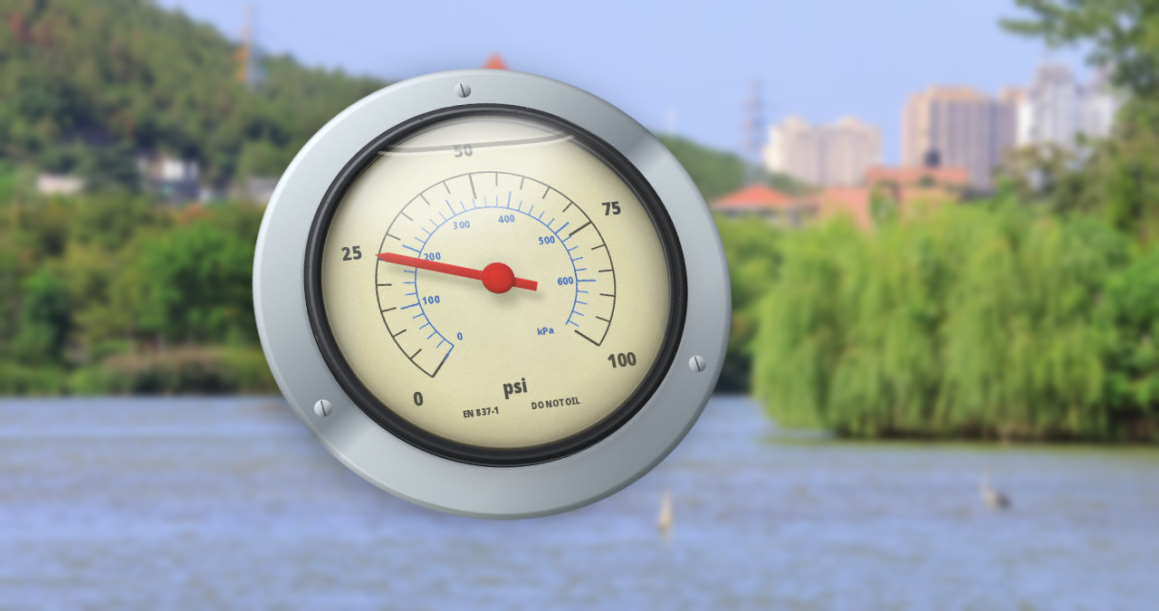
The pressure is value=25 unit=psi
